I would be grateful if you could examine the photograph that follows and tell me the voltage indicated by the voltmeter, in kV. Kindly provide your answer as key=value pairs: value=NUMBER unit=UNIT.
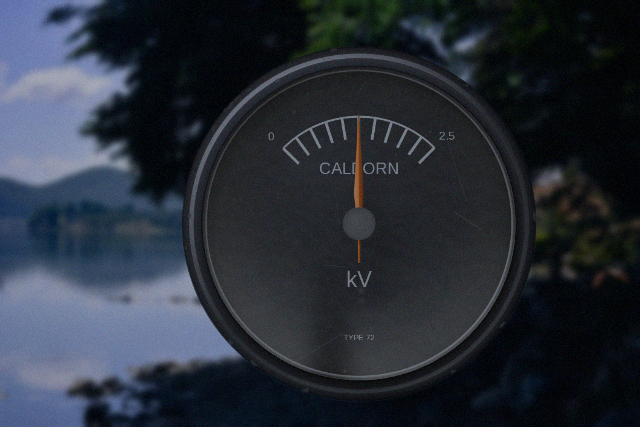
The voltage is value=1.25 unit=kV
